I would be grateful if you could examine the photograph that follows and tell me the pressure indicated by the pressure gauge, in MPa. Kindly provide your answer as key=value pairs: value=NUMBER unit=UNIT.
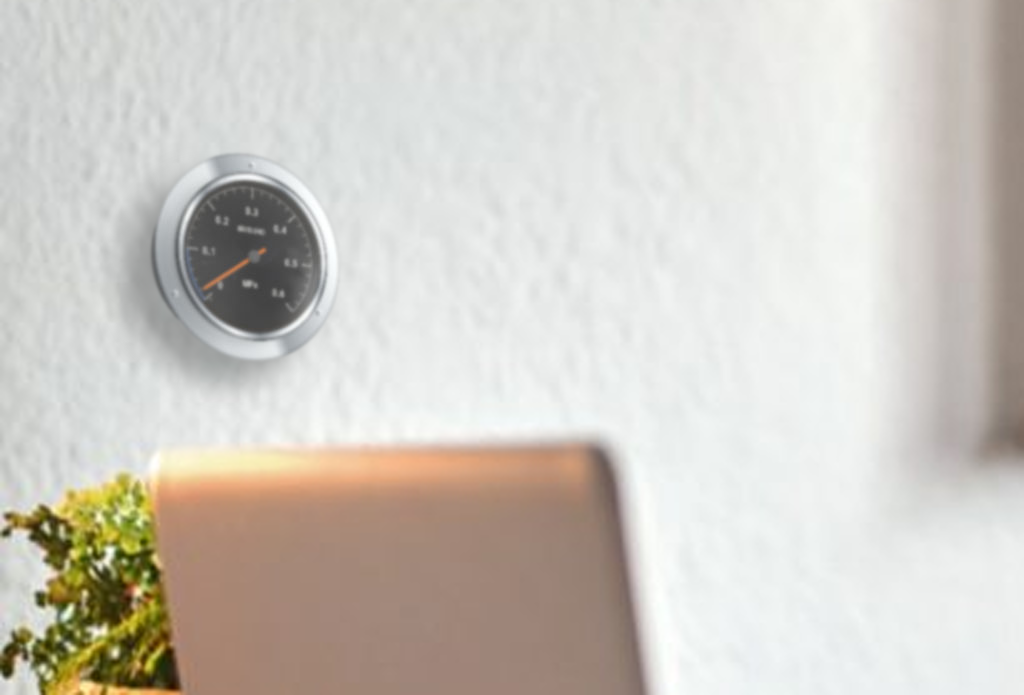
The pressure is value=0.02 unit=MPa
